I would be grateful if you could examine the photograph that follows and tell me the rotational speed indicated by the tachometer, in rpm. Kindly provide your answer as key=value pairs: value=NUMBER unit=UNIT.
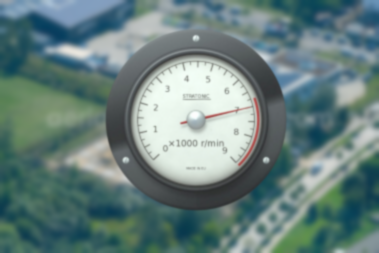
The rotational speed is value=7000 unit=rpm
